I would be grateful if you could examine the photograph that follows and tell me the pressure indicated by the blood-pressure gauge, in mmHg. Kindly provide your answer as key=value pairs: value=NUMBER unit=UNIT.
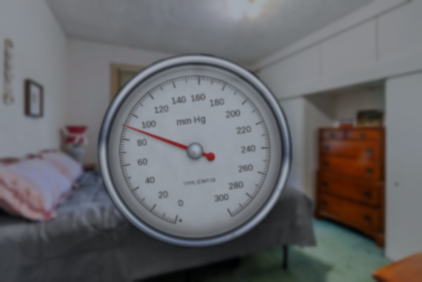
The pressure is value=90 unit=mmHg
